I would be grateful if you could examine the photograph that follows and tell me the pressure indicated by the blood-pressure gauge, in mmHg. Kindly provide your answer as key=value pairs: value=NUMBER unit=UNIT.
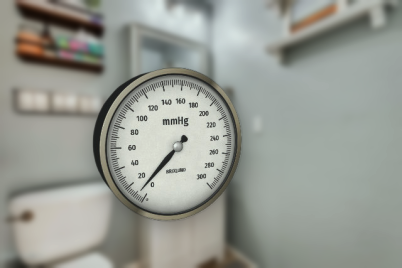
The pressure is value=10 unit=mmHg
